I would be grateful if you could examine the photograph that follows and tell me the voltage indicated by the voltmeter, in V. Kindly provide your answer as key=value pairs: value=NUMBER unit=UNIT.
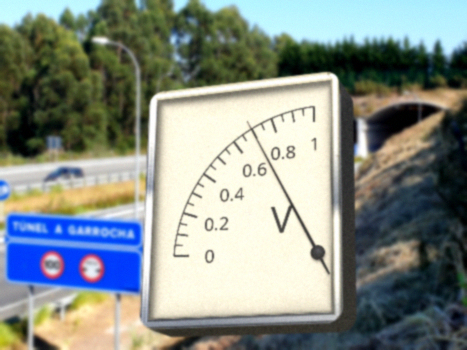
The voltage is value=0.7 unit=V
